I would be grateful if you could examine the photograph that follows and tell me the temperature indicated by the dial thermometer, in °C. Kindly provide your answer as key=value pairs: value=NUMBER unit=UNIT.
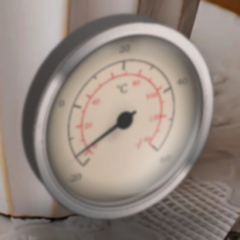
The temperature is value=-15 unit=°C
